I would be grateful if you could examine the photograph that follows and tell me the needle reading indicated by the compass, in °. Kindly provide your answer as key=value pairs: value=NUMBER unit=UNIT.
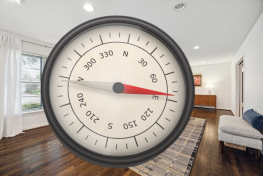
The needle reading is value=85 unit=°
